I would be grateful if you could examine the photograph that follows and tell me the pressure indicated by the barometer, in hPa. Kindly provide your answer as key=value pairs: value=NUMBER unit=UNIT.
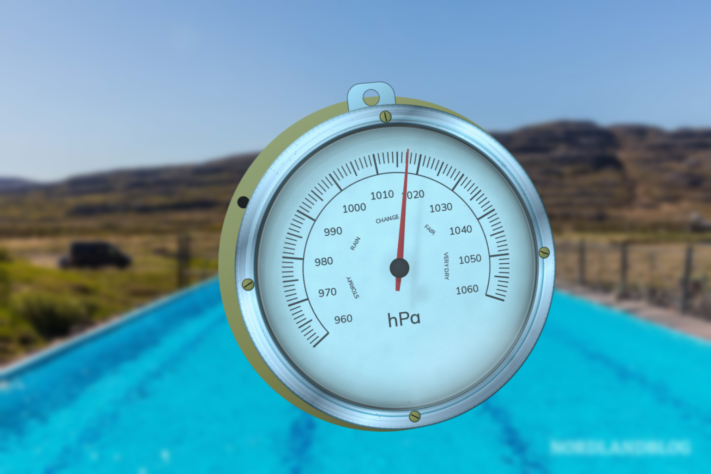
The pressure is value=1017 unit=hPa
